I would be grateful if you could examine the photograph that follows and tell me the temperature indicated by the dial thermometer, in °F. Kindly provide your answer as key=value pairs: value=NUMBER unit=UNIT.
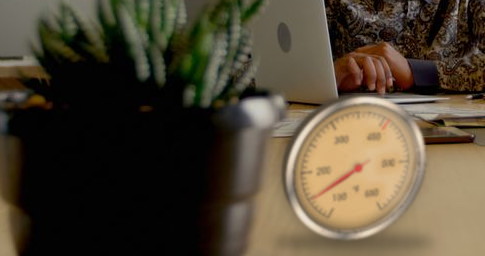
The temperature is value=150 unit=°F
